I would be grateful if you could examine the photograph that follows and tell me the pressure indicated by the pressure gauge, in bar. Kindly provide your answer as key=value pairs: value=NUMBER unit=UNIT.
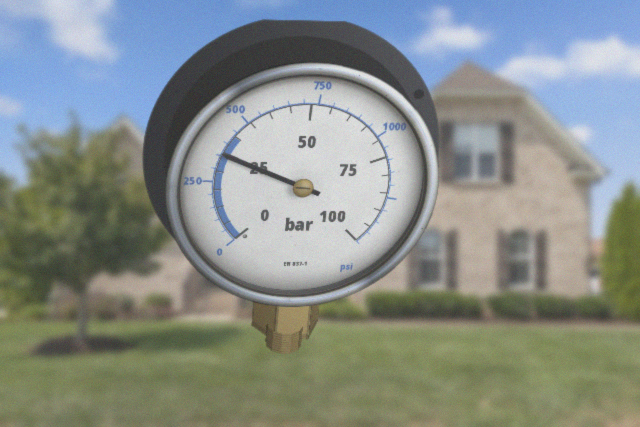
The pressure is value=25 unit=bar
